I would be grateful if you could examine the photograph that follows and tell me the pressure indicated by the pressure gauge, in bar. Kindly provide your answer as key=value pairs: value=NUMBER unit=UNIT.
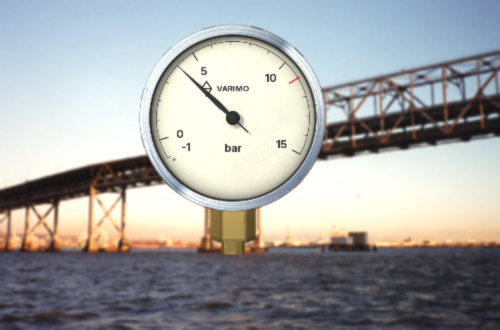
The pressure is value=4 unit=bar
